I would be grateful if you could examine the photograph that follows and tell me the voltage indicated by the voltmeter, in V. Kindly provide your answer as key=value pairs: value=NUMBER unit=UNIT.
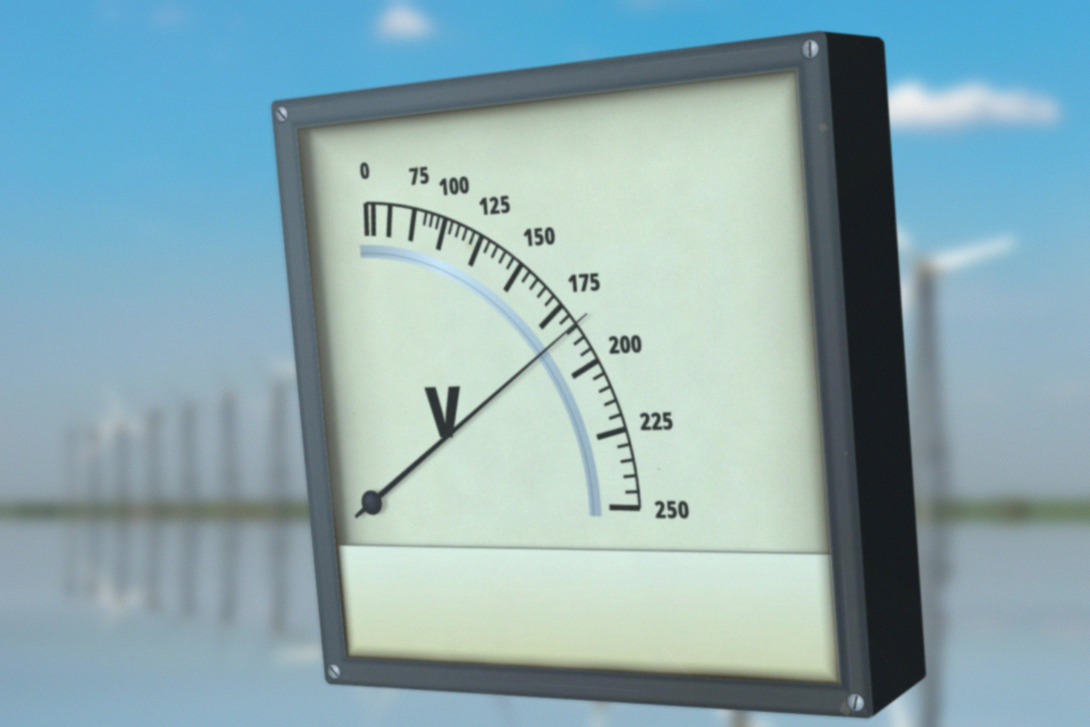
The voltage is value=185 unit=V
